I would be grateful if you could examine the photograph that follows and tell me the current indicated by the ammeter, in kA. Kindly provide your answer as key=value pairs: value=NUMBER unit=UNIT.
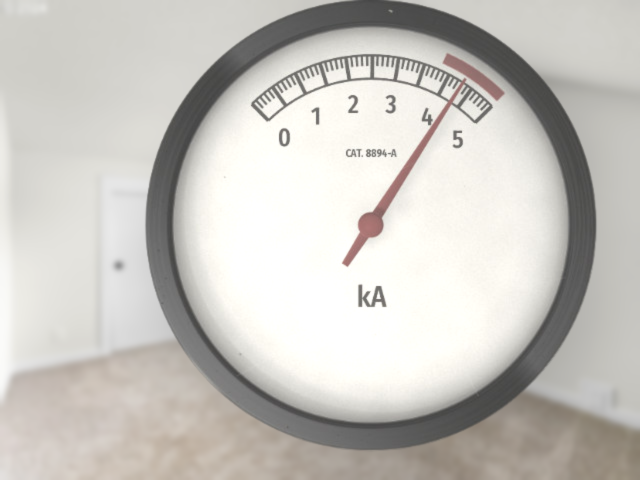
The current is value=4.3 unit=kA
